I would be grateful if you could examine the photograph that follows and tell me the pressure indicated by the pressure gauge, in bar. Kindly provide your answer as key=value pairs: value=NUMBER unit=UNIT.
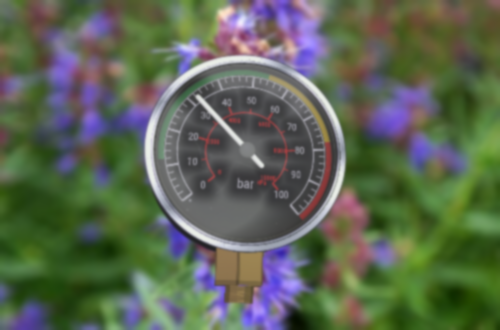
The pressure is value=32 unit=bar
